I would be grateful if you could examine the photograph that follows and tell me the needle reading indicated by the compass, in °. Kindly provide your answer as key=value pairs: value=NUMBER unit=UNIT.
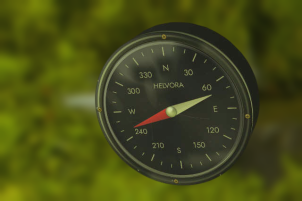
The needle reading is value=250 unit=°
